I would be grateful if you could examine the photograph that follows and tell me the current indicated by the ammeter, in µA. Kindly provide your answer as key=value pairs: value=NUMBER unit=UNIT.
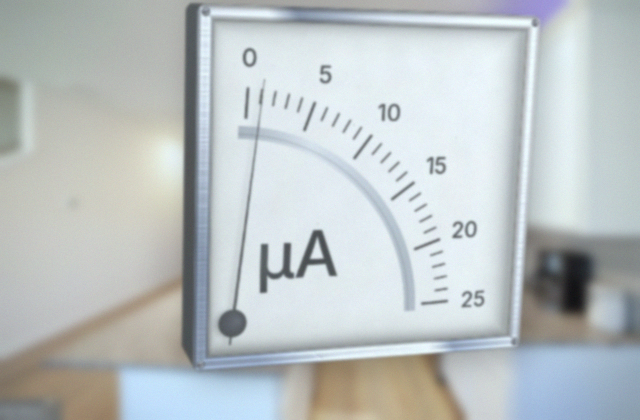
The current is value=1 unit=µA
